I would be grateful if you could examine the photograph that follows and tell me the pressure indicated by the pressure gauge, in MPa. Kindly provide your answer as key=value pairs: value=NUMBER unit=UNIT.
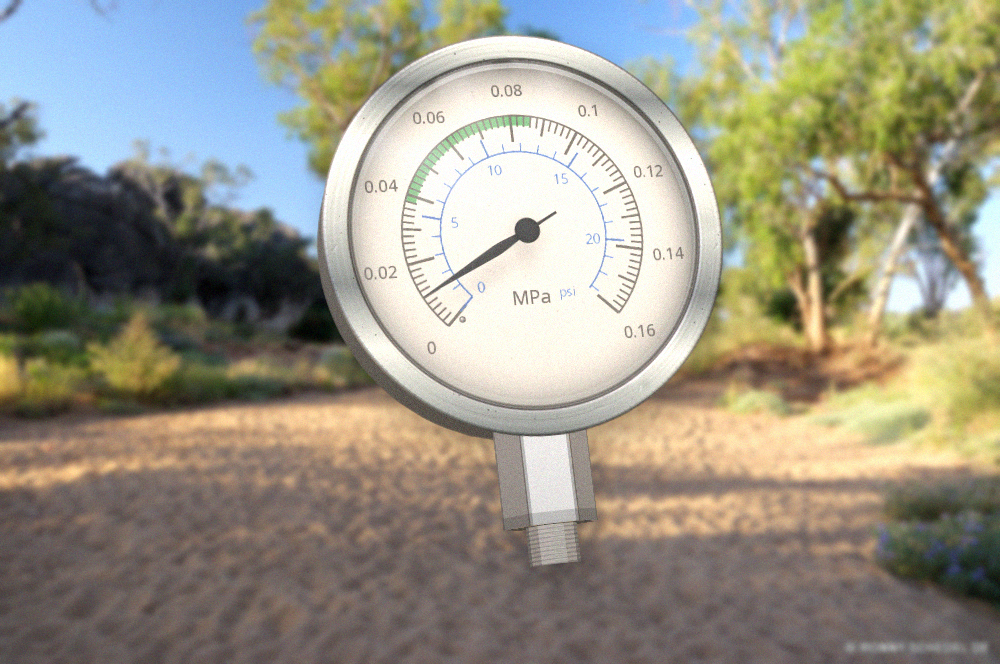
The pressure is value=0.01 unit=MPa
